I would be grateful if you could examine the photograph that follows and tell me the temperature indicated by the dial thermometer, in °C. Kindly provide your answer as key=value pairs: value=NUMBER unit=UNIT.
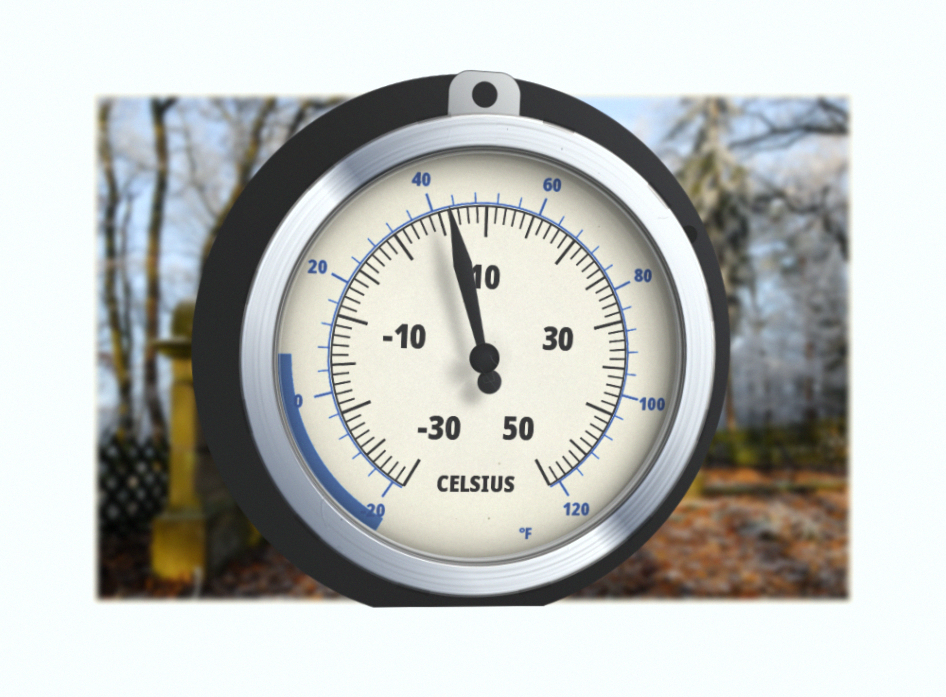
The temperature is value=6 unit=°C
